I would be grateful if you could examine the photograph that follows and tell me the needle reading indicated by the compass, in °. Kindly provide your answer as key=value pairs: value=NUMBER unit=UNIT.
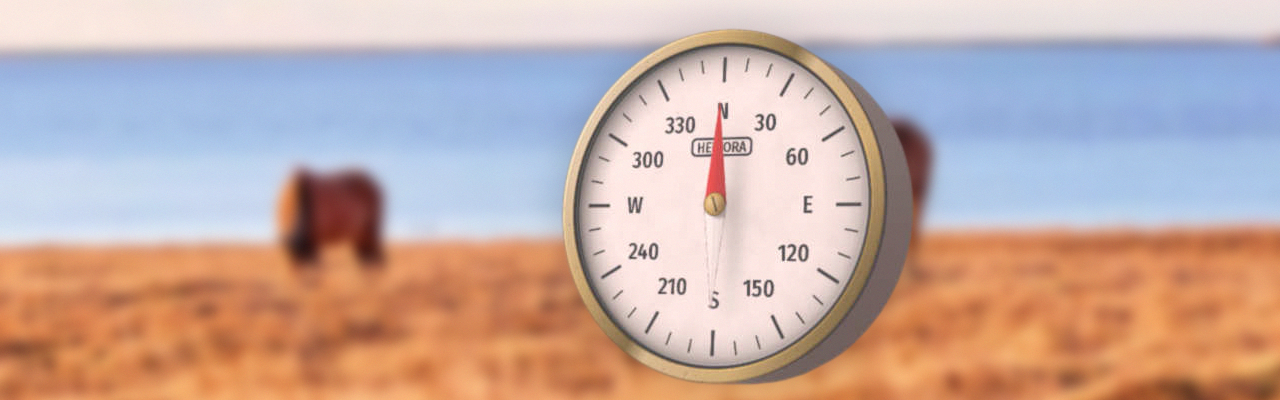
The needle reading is value=0 unit=°
